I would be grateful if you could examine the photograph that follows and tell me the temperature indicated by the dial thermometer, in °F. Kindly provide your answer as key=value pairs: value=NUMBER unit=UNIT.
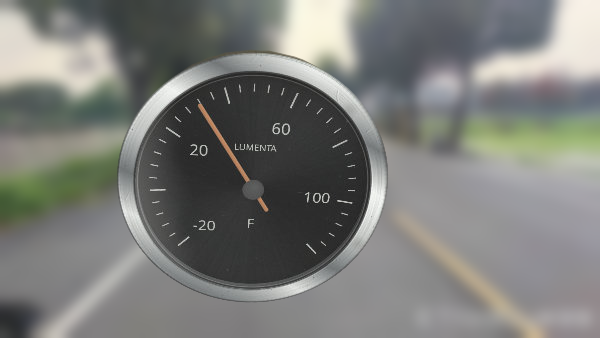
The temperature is value=32 unit=°F
